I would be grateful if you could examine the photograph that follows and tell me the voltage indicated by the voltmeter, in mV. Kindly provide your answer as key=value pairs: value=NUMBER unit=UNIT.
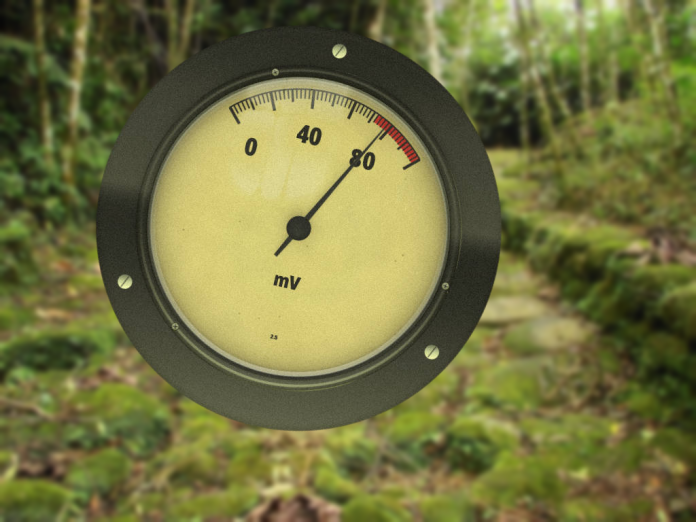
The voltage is value=78 unit=mV
